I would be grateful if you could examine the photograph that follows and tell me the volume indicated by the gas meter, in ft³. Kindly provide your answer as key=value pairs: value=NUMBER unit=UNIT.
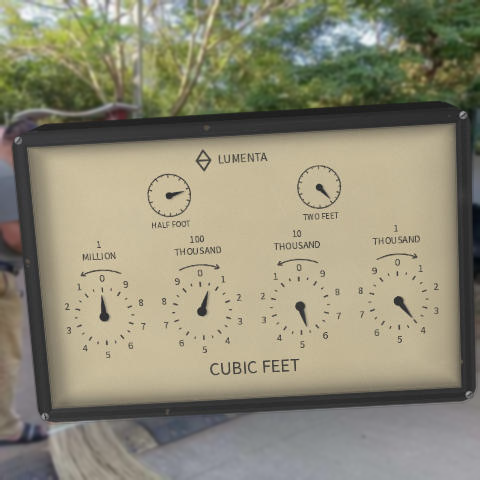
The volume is value=5400 unit=ft³
